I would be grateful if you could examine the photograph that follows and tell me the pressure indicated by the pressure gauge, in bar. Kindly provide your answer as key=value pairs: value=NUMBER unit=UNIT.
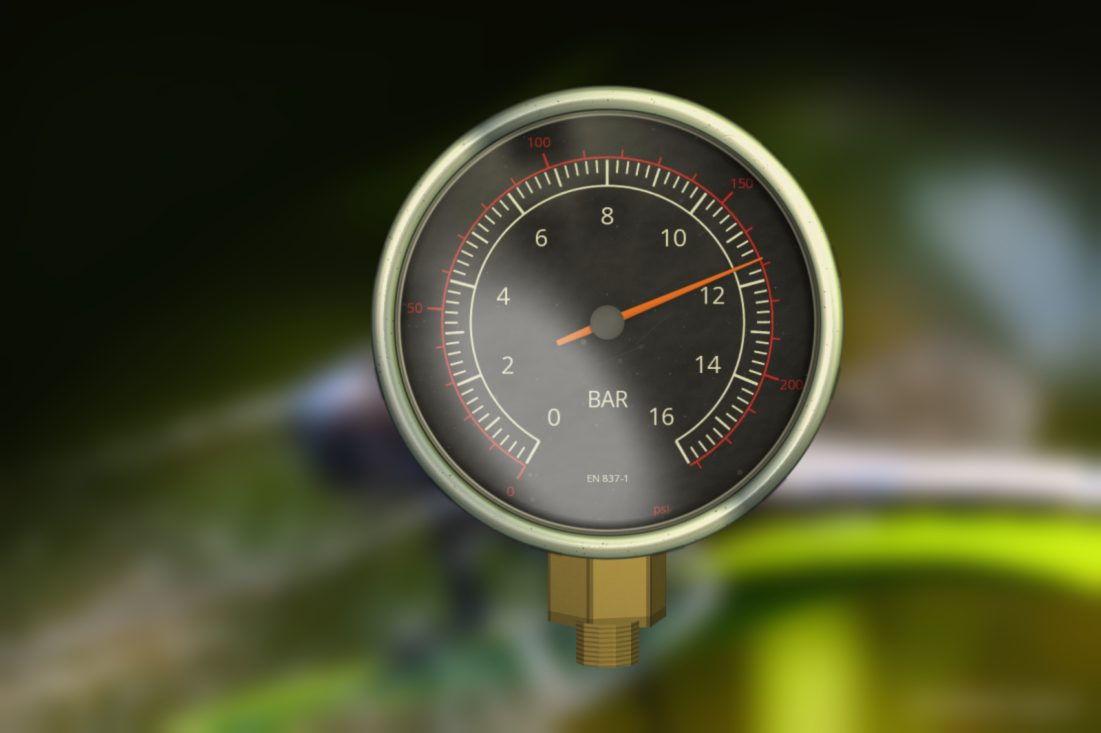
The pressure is value=11.6 unit=bar
